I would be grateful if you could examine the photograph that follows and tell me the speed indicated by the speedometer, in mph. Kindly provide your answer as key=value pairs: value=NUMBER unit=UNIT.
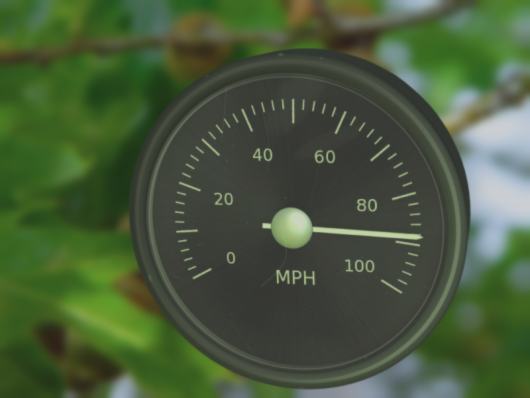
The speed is value=88 unit=mph
